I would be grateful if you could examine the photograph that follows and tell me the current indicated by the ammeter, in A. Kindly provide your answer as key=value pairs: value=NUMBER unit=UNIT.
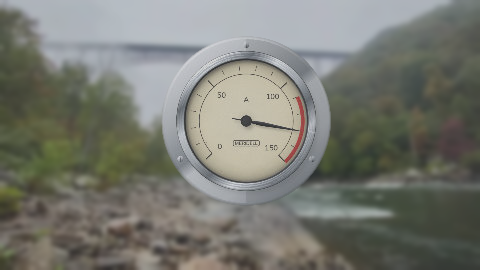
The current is value=130 unit=A
